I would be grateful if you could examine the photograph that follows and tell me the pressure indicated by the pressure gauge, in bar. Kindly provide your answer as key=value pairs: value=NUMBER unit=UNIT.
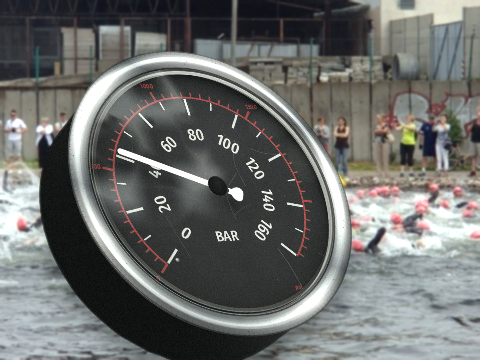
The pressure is value=40 unit=bar
